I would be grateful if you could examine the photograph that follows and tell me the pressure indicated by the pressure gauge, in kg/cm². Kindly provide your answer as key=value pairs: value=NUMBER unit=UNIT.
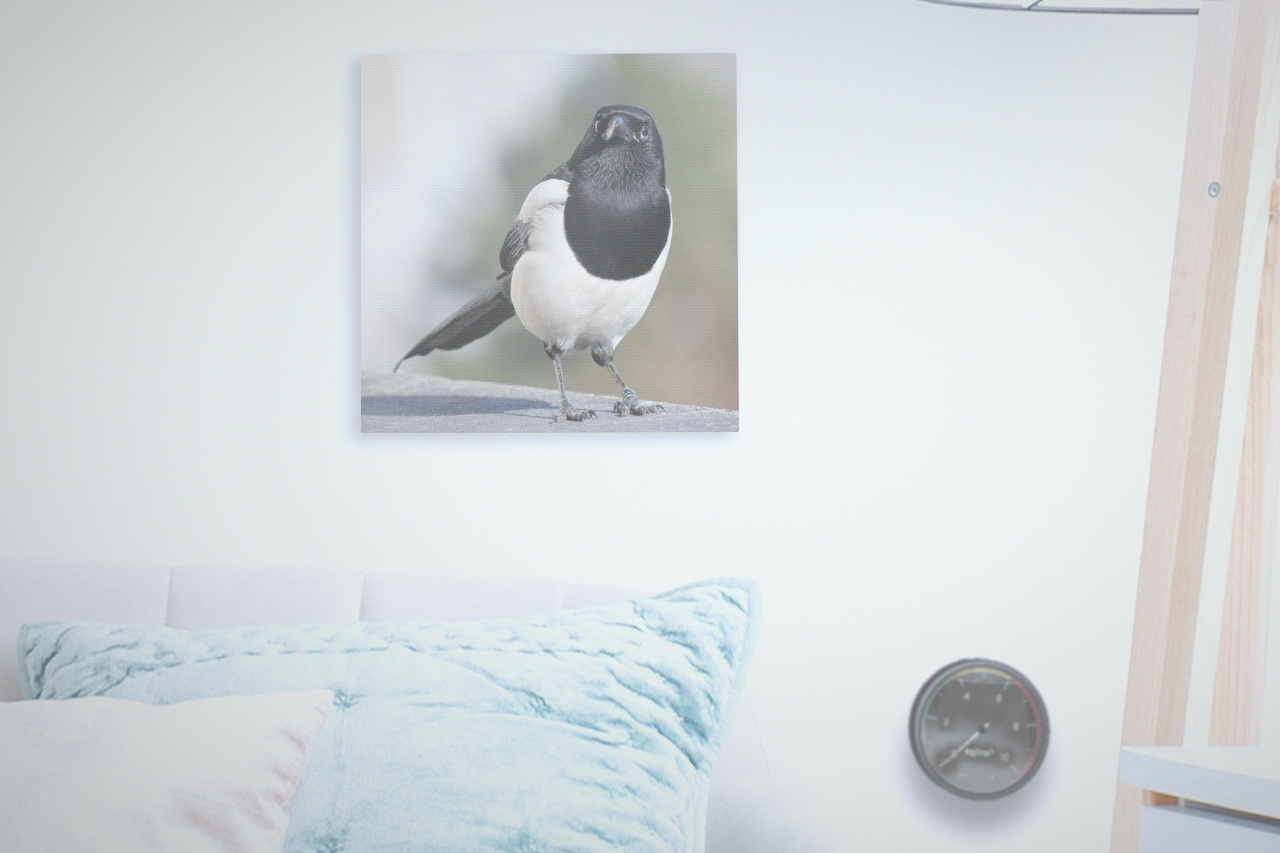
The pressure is value=0 unit=kg/cm²
